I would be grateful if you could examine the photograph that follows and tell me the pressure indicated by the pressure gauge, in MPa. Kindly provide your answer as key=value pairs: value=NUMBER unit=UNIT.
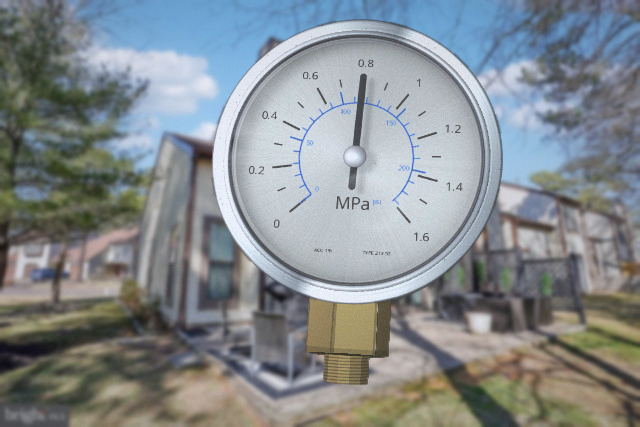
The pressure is value=0.8 unit=MPa
